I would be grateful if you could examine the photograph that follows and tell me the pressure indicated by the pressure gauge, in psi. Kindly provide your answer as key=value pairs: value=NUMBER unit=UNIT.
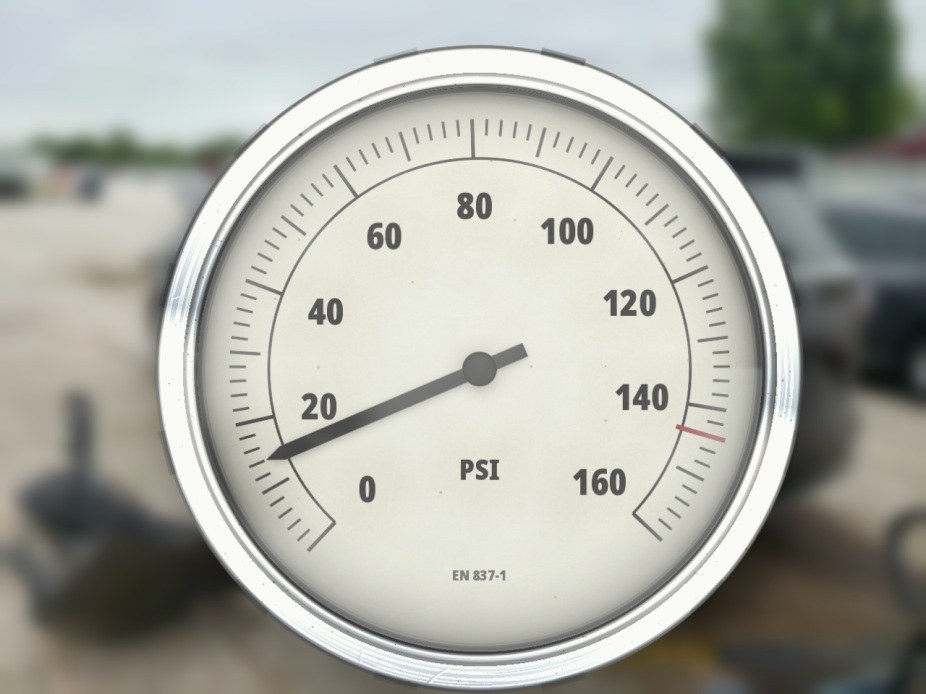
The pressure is value=14 unit=psi
